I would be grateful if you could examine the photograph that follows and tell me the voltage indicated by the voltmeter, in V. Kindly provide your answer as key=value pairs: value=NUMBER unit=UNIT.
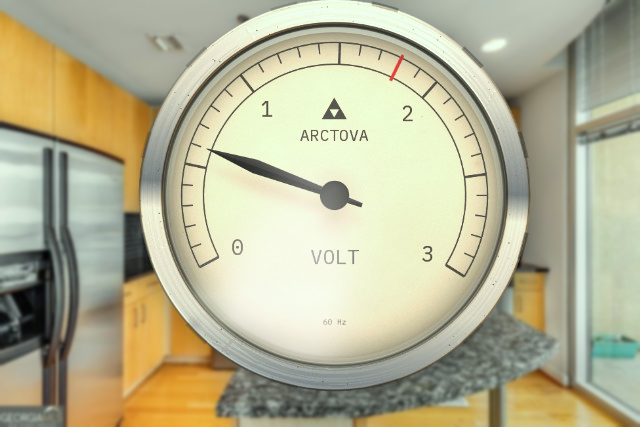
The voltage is value=0.6 unit=V
